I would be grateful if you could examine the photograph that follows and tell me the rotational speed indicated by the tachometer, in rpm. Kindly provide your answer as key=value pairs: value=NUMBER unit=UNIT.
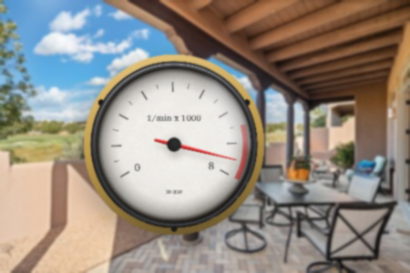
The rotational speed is value=7500 unit=rpm
